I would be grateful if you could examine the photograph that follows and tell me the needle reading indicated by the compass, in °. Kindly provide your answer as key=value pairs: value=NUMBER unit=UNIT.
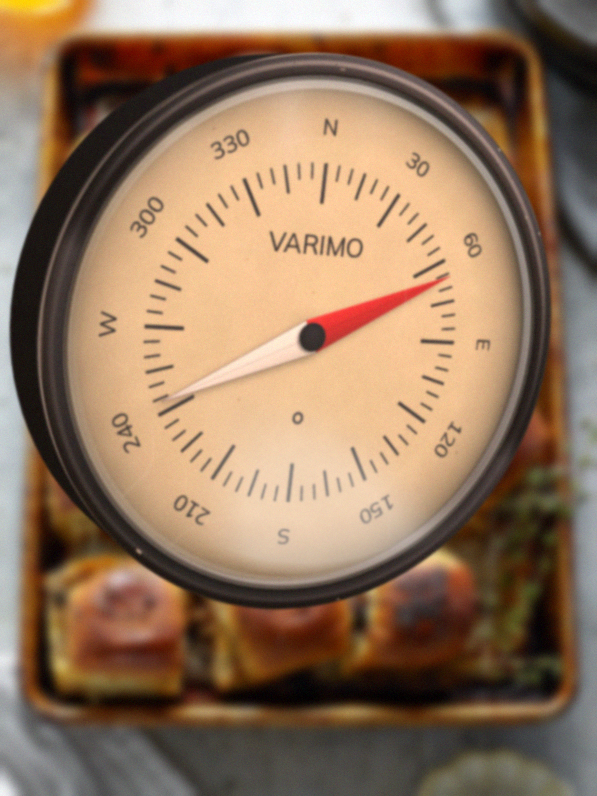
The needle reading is value=65 unit=°
